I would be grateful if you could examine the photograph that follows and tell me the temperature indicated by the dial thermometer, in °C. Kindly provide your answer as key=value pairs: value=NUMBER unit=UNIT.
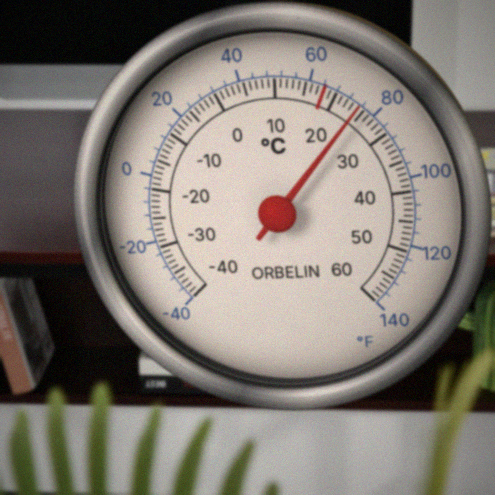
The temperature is value=24 unit=°C
